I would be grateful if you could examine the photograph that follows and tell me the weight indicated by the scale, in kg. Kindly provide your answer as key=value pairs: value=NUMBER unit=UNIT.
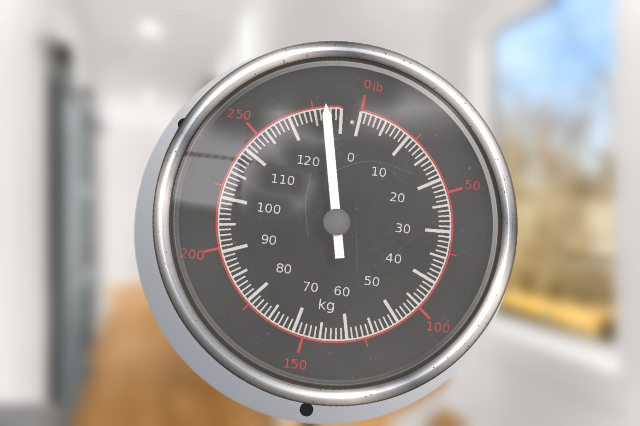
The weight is value=127 unit=kg
